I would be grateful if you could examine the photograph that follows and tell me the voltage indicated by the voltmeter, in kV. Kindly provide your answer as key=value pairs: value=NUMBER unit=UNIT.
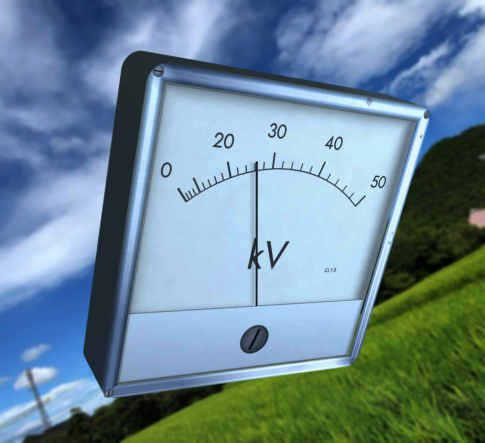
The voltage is value=26 unit=kV
